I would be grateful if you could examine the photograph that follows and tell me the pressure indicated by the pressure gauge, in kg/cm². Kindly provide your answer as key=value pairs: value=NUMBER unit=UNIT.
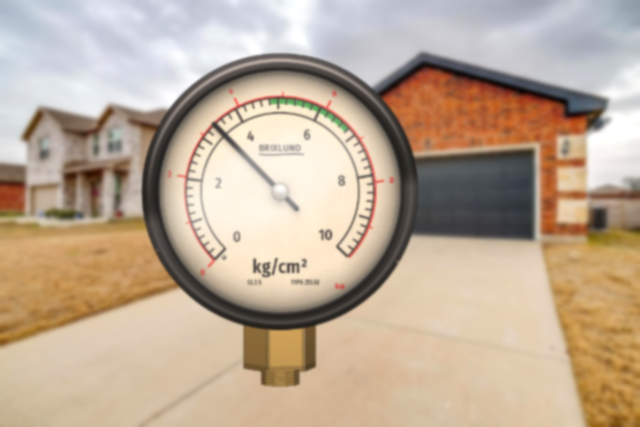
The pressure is value=3.4 unit=kg/cm²
